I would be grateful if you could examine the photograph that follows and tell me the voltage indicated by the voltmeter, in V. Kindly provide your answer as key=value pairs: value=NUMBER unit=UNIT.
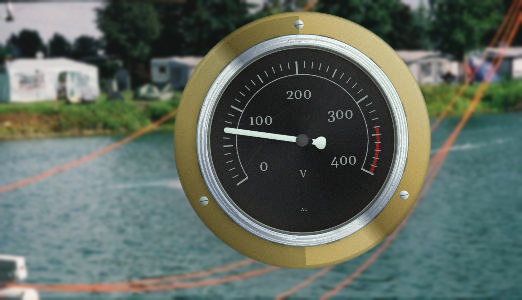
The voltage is value=70 unit=V
